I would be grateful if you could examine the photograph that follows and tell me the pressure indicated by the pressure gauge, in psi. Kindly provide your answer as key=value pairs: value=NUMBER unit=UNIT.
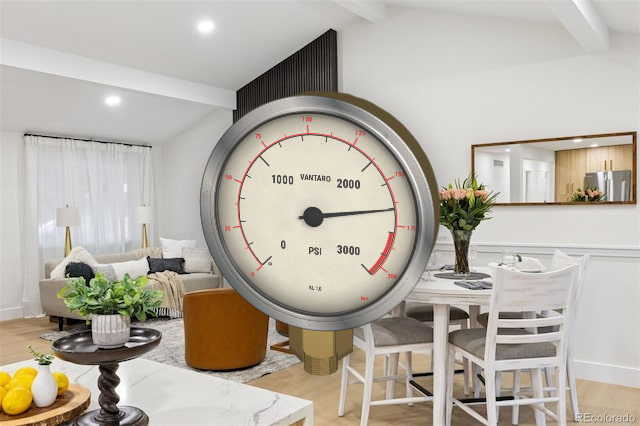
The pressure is value=2400 unit=psi
